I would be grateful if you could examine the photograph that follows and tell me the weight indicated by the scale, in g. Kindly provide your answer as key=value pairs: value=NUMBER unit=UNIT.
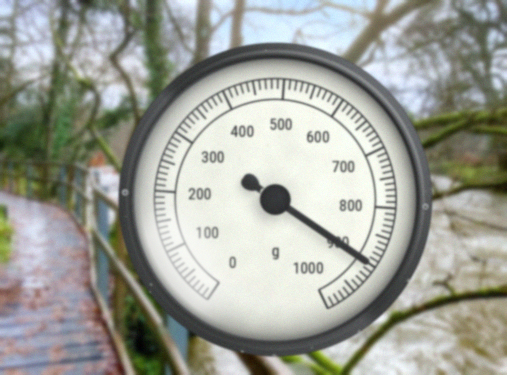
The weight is value=900 unit=g
